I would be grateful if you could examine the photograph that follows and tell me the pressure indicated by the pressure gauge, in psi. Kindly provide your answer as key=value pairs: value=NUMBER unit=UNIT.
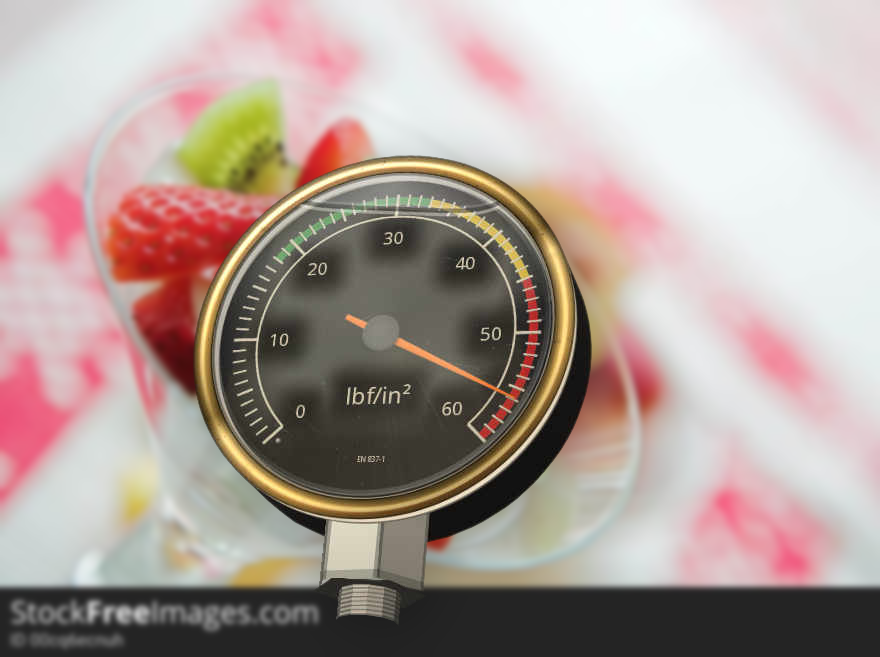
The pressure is value=56 unit=psi
